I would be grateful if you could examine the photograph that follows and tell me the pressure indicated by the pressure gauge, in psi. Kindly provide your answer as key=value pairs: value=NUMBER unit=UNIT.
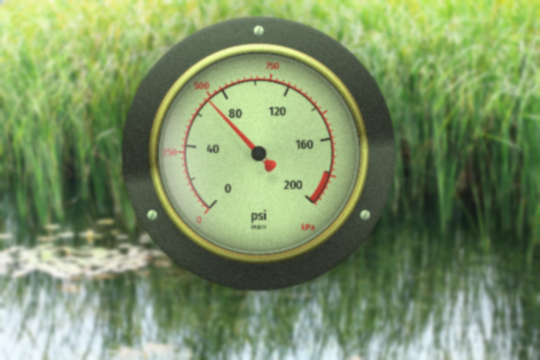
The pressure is value=70 unit=psi
